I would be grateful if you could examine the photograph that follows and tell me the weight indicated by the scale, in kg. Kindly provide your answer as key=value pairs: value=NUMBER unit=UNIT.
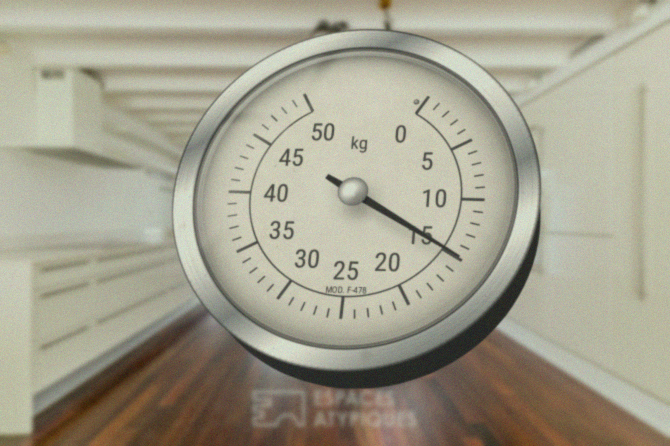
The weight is value=15 unit=kg
